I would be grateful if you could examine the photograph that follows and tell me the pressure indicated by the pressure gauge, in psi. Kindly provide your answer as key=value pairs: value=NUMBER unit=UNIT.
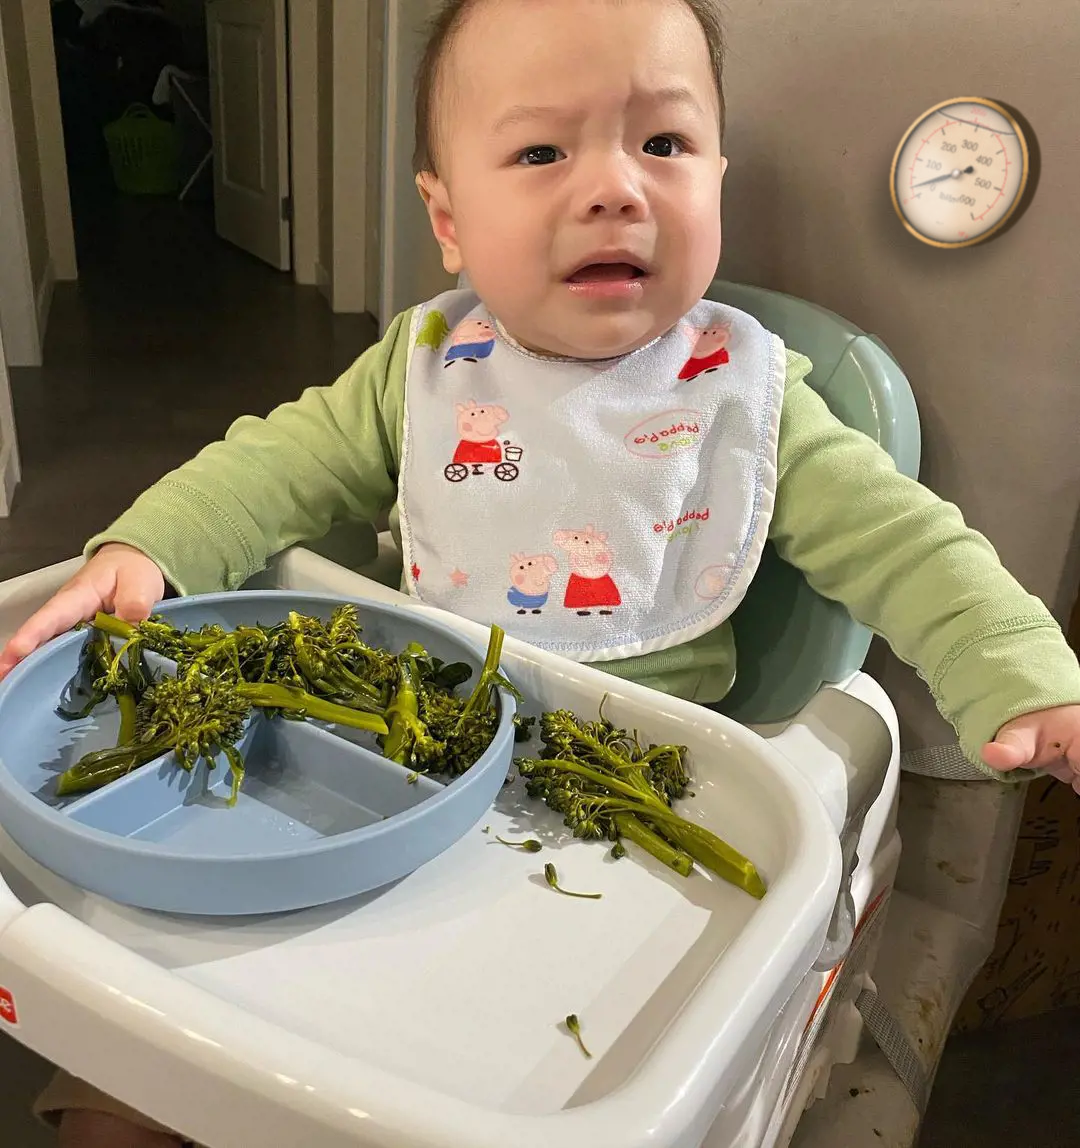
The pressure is value=25 unit=psi
